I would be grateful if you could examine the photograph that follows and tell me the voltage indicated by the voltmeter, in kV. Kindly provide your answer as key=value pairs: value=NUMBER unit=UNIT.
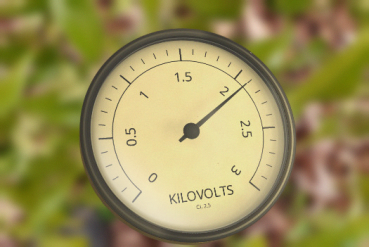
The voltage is value=2.1 unit=kV
